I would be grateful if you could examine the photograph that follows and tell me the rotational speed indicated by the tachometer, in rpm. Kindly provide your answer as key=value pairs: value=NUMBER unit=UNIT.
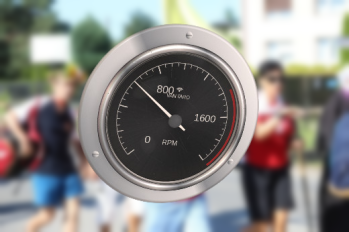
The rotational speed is value=600 unit=rpm
